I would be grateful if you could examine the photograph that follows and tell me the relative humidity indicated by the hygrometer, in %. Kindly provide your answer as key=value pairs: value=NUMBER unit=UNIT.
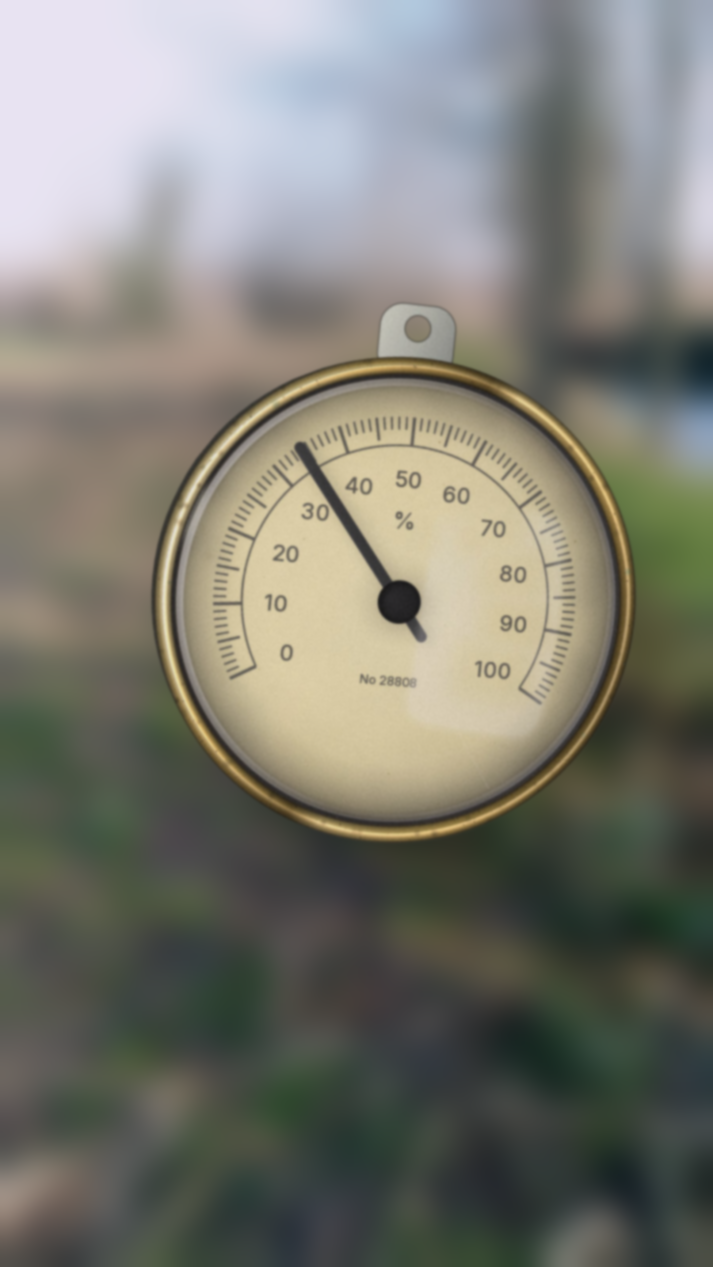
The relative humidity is value=34 unit=%
